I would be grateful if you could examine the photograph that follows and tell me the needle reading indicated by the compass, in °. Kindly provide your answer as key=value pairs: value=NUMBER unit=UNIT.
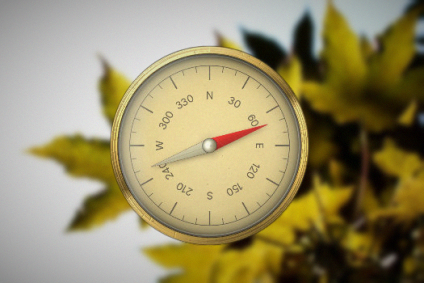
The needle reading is value=70 unit=°
